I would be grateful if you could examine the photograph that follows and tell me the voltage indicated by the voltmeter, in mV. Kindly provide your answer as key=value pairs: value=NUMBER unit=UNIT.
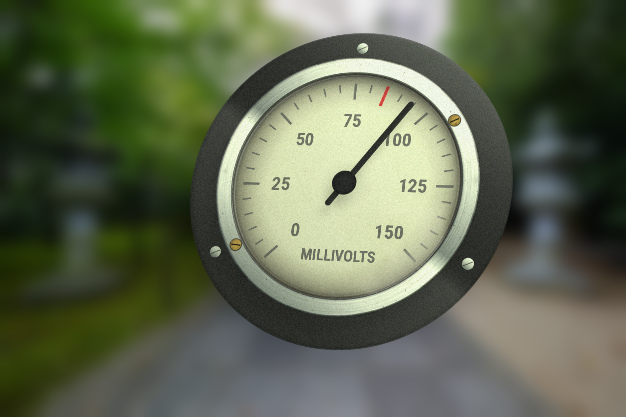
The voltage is value=95 unit=mV
